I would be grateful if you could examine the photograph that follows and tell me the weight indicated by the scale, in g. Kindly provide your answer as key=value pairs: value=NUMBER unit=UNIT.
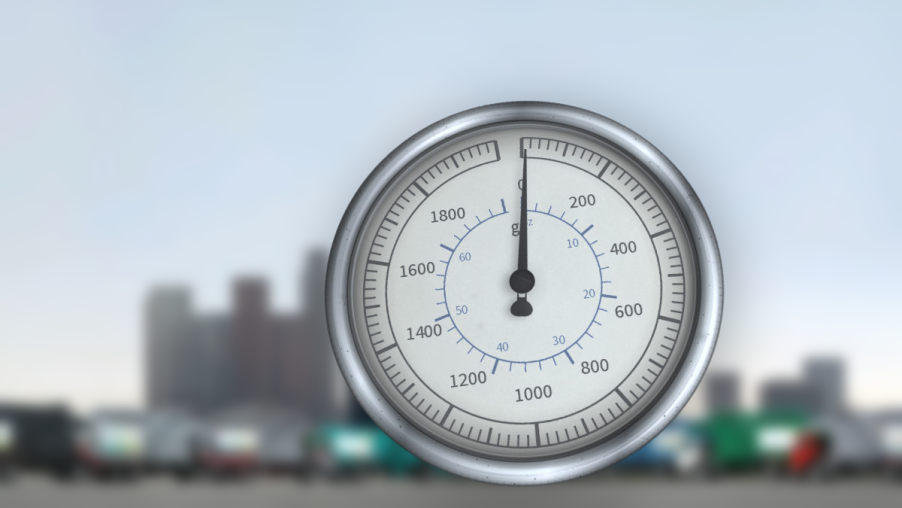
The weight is value=10 unit=g
